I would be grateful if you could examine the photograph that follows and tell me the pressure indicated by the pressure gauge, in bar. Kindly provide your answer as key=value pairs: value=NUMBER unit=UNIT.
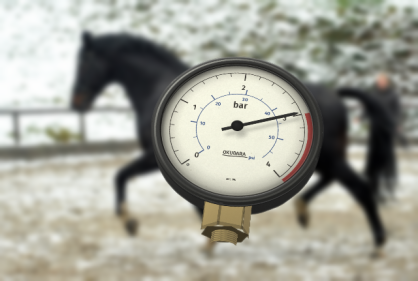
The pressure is value=3 unit=bar
